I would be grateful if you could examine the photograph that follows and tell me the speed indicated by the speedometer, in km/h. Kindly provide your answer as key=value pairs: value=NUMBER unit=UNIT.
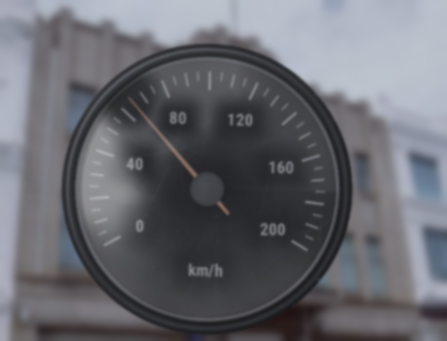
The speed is value=65 unit=km/h
